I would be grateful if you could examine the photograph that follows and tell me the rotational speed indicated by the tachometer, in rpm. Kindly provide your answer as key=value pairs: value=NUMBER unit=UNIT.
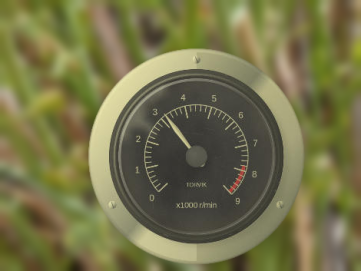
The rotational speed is value=3200 unit=rpm
